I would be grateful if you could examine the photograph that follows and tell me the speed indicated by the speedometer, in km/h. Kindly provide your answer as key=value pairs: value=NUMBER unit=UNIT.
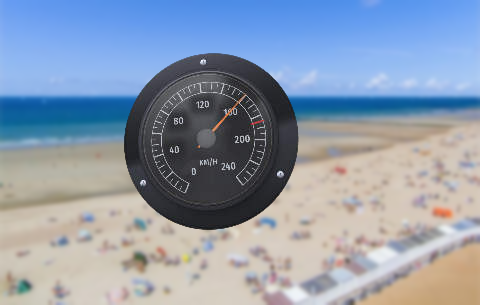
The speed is value=160 unit=km/h
